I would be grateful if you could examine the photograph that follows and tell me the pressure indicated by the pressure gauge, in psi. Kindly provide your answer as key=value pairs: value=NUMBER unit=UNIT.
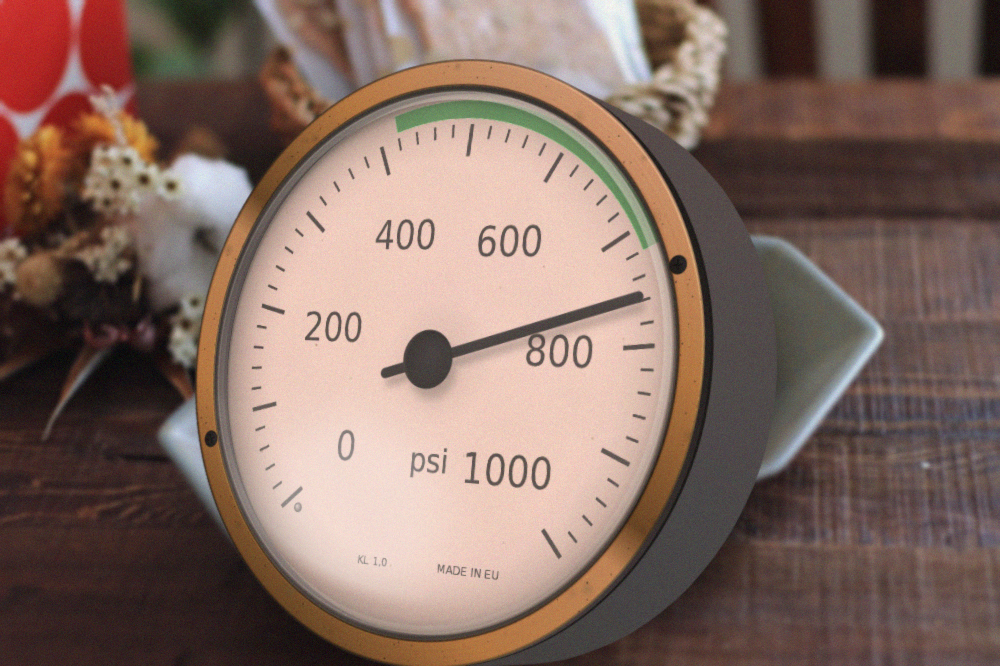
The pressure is value=760 unit=psi
